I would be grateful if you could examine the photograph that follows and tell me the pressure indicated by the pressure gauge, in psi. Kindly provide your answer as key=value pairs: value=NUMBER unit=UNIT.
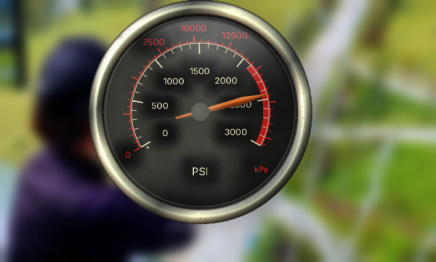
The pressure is value=2450 unit=psi
